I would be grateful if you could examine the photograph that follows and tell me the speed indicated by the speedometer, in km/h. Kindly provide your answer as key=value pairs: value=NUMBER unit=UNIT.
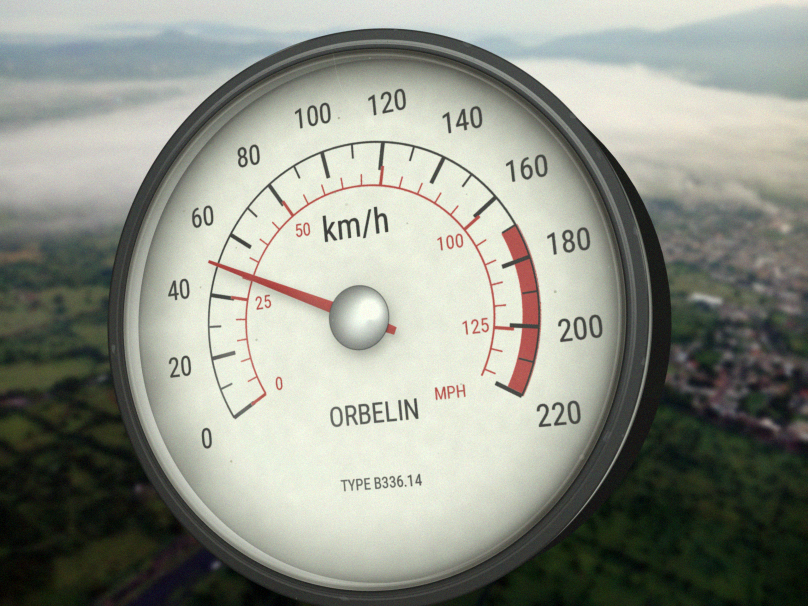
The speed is value=50 unit=km/h
